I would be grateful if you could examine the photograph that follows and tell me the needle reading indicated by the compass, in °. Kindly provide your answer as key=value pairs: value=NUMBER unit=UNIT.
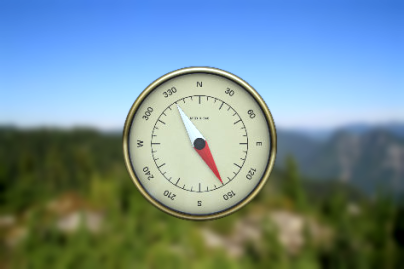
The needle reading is value=150 unit=°
